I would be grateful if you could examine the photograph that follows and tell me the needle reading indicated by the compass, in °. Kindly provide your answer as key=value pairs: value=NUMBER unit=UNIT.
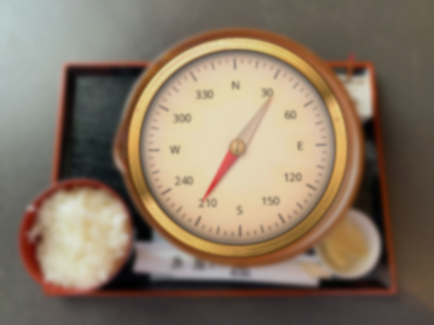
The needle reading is value=215 unit=°
